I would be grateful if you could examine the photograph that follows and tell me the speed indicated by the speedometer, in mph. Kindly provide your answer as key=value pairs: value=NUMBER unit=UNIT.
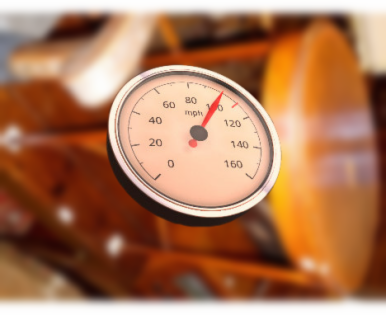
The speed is value=100 unit=mph
